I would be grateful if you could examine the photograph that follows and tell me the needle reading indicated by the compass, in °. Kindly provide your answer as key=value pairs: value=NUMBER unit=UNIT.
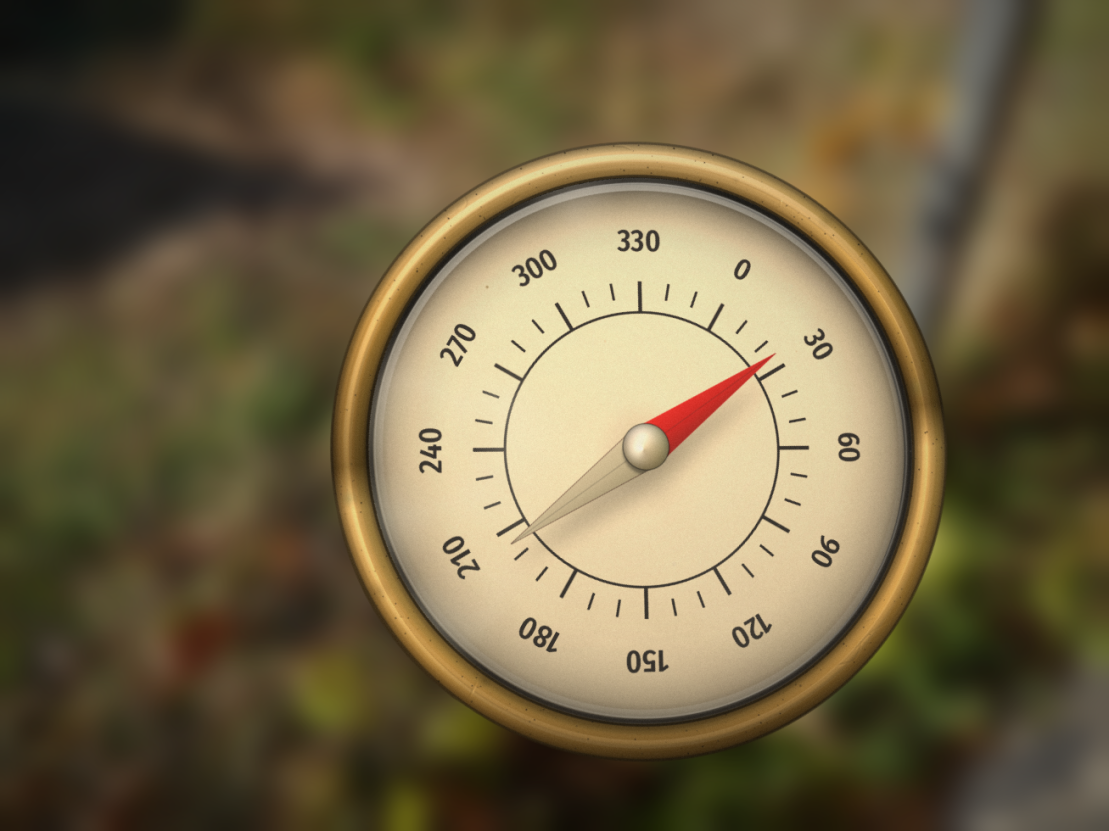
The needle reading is value=25 unit=°
